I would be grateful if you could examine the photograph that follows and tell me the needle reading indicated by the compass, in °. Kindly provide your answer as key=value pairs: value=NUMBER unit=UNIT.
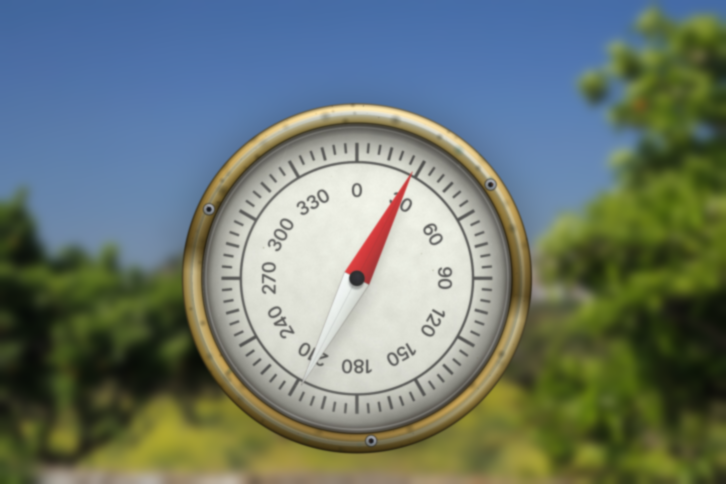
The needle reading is value=27.5 unit=°
